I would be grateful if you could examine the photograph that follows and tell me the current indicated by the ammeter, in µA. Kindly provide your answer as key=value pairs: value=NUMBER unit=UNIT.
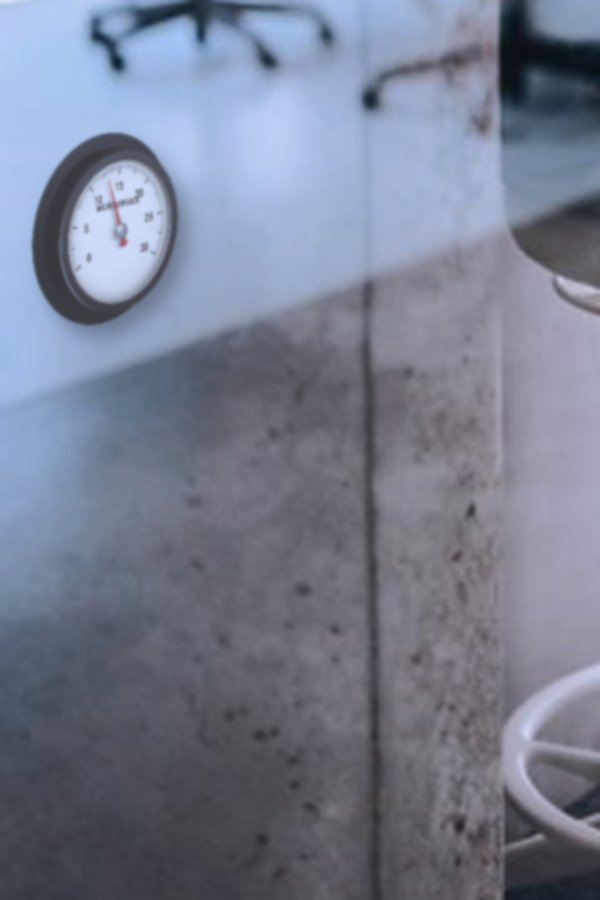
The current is value=12.5 unit=µA
